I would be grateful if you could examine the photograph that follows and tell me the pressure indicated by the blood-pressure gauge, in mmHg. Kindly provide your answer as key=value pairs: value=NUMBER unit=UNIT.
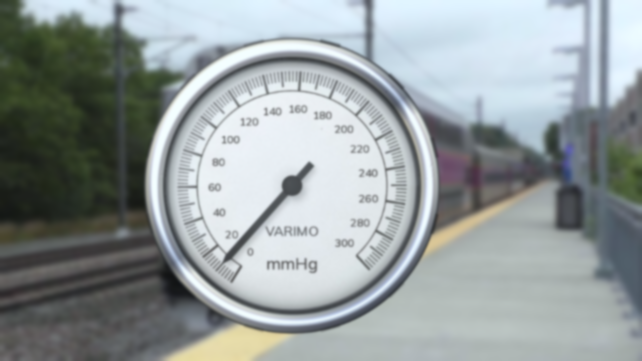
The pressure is value=10 unit=mmHg
